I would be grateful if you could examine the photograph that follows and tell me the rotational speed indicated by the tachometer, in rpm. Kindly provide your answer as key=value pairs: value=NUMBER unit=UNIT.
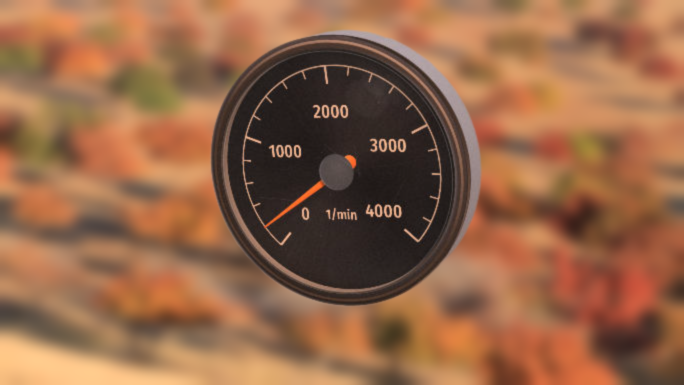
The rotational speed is value=200 unit=rpm
